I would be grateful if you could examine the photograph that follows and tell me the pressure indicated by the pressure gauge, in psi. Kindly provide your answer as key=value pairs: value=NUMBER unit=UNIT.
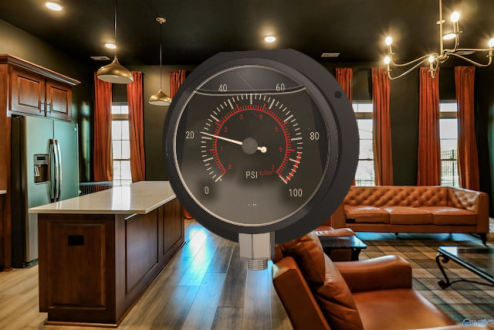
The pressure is value=22 unit=psi
